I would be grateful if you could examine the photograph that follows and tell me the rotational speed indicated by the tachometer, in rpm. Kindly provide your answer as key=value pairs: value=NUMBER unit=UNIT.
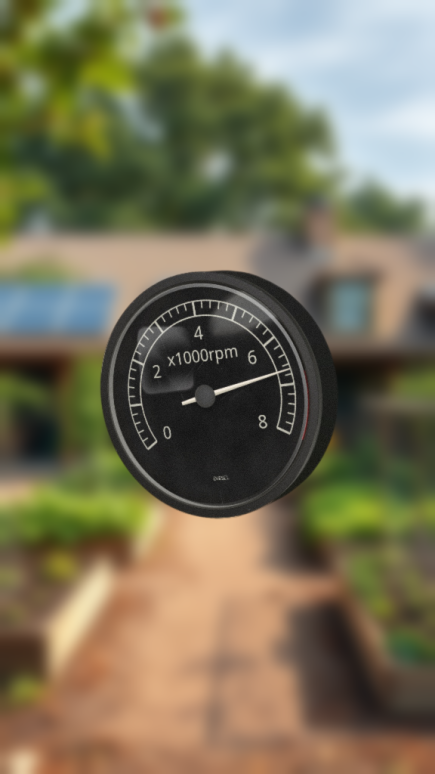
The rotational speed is value=6700 unit=rpm
